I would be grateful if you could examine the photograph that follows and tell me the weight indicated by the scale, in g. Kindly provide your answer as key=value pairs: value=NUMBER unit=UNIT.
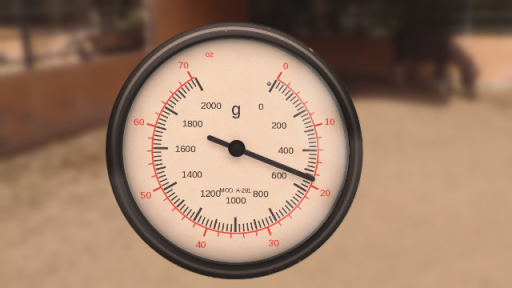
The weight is value=540 unit=g
